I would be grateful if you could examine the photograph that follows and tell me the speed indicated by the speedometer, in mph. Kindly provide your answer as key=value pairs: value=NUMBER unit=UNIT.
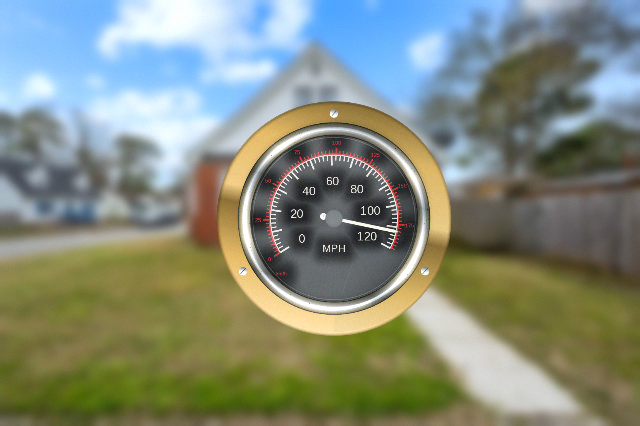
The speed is value=112 unit=mph
